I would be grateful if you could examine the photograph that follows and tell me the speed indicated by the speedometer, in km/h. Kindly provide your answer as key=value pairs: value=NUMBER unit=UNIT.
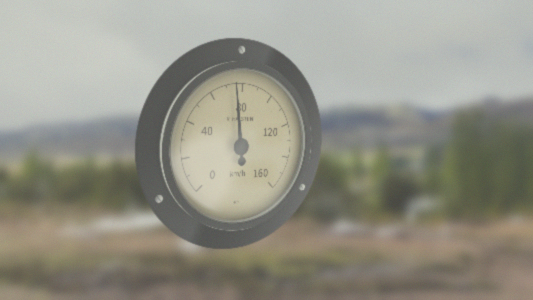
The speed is value=75 unit=km/h
